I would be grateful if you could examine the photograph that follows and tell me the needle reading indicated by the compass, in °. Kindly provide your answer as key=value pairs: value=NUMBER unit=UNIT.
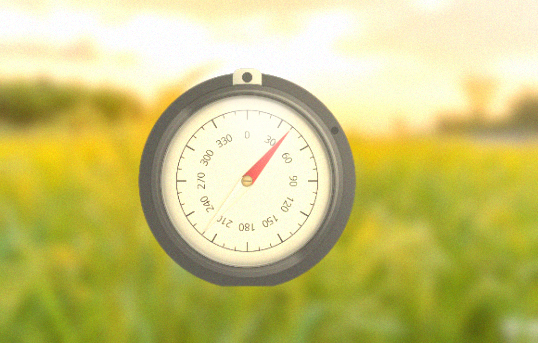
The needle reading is value=40 unit=°
